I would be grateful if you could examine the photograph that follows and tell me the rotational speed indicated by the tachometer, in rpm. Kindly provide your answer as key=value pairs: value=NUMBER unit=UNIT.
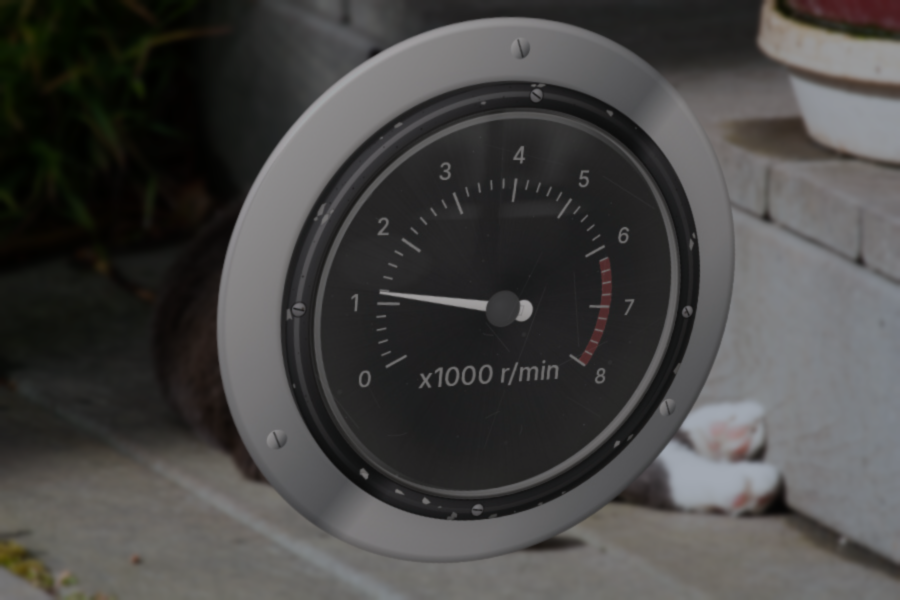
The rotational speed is value=1200 unit=rpm
